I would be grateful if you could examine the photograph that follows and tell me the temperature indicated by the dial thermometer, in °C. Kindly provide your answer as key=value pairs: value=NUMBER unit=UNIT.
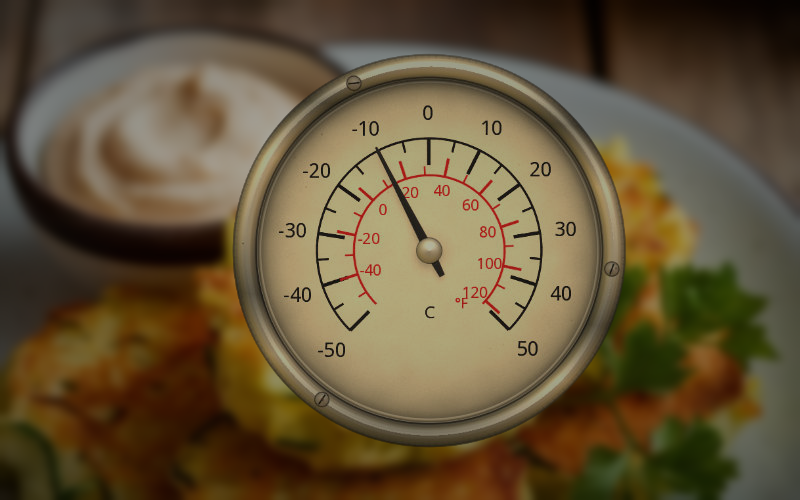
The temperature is value=-10 unit=°C
